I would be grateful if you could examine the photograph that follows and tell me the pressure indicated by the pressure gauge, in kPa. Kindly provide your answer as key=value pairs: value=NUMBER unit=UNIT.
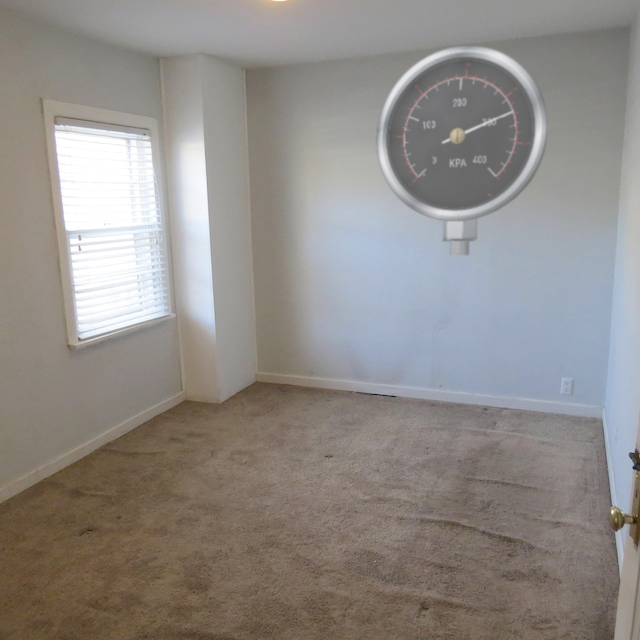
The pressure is value=300 unit=kPa
